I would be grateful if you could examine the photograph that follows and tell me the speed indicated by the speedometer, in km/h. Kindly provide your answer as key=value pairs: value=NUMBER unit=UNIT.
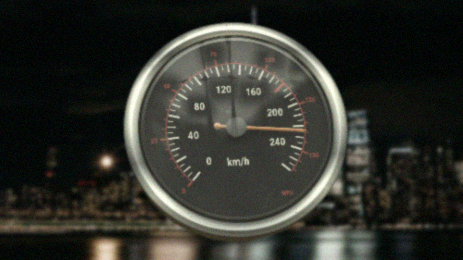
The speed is value=225 unit=km/h
